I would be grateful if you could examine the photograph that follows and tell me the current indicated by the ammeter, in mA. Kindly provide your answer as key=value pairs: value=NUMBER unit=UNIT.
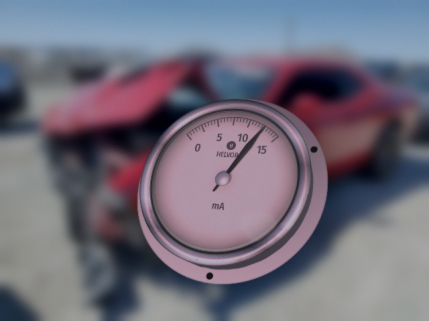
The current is value=12.5 unit=mA
